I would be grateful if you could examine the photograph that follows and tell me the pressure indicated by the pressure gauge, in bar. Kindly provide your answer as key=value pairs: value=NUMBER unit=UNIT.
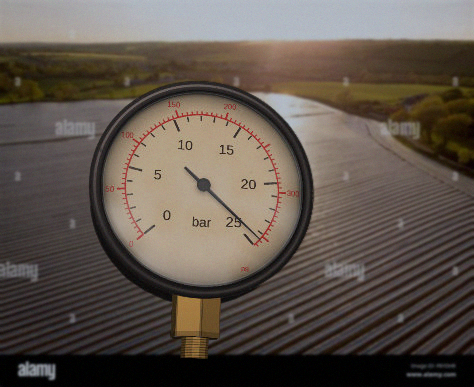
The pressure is value=24.5 unit=bar
